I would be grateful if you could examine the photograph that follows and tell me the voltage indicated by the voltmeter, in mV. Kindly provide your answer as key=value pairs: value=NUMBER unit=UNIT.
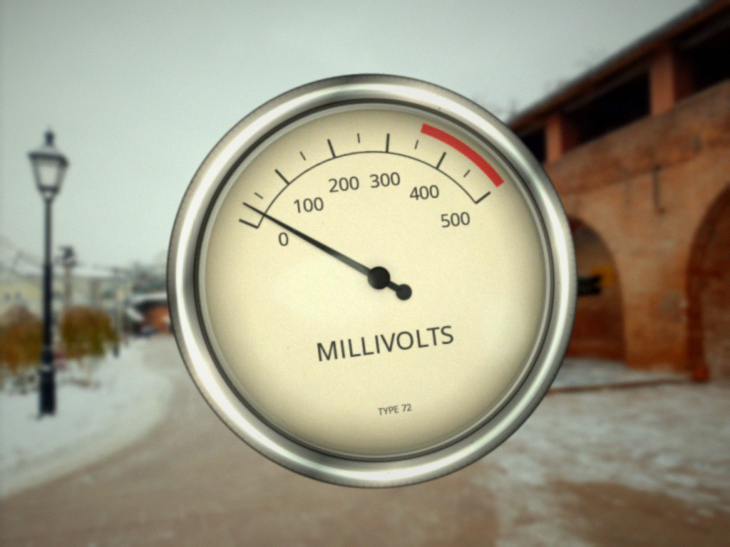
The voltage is value=25 unit=mV
